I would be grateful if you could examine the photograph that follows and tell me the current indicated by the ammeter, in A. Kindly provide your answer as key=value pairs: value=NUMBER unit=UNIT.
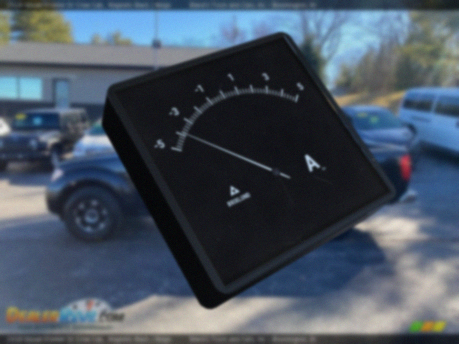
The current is value=-4 unit=A
